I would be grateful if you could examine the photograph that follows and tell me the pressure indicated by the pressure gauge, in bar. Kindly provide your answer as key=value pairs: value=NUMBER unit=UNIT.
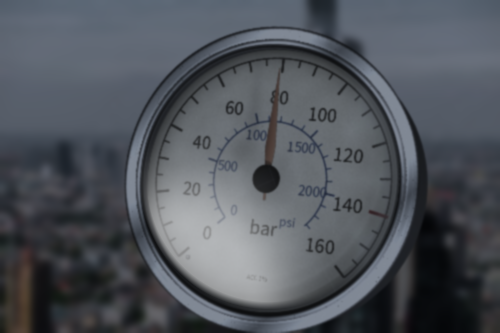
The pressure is value=80 unit=bar
